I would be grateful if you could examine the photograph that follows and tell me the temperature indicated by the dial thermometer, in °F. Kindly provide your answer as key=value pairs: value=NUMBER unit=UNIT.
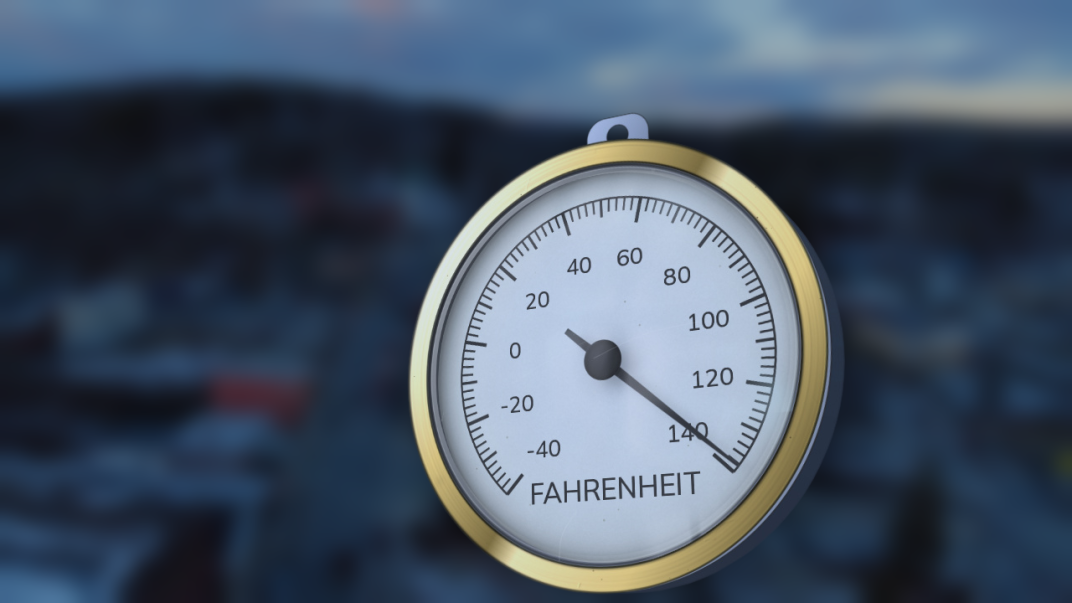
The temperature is value=138 unit=°F
